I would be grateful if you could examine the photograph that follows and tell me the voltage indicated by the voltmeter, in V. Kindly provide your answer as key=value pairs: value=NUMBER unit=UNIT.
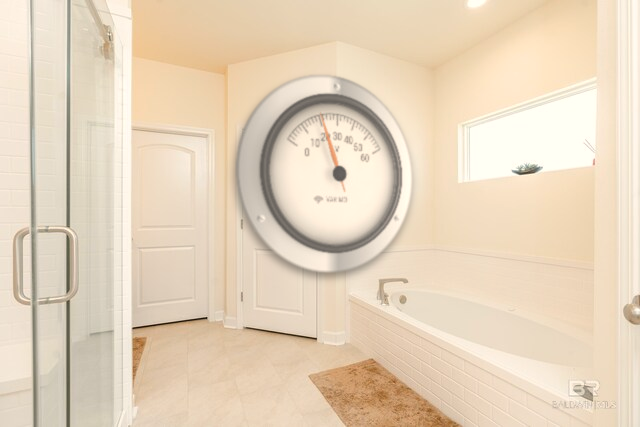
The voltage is value=20 unit=V
